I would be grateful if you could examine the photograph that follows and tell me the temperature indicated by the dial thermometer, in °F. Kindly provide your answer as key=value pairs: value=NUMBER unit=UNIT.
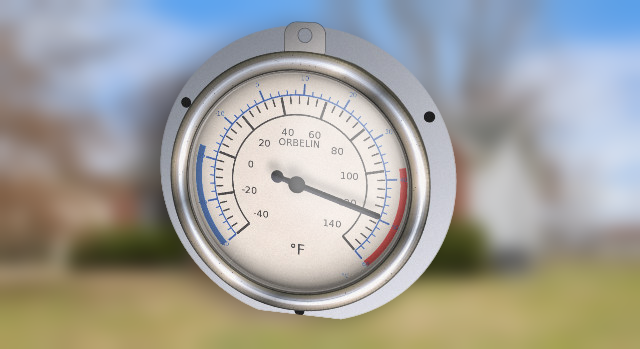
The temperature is value=120 unit=°F
